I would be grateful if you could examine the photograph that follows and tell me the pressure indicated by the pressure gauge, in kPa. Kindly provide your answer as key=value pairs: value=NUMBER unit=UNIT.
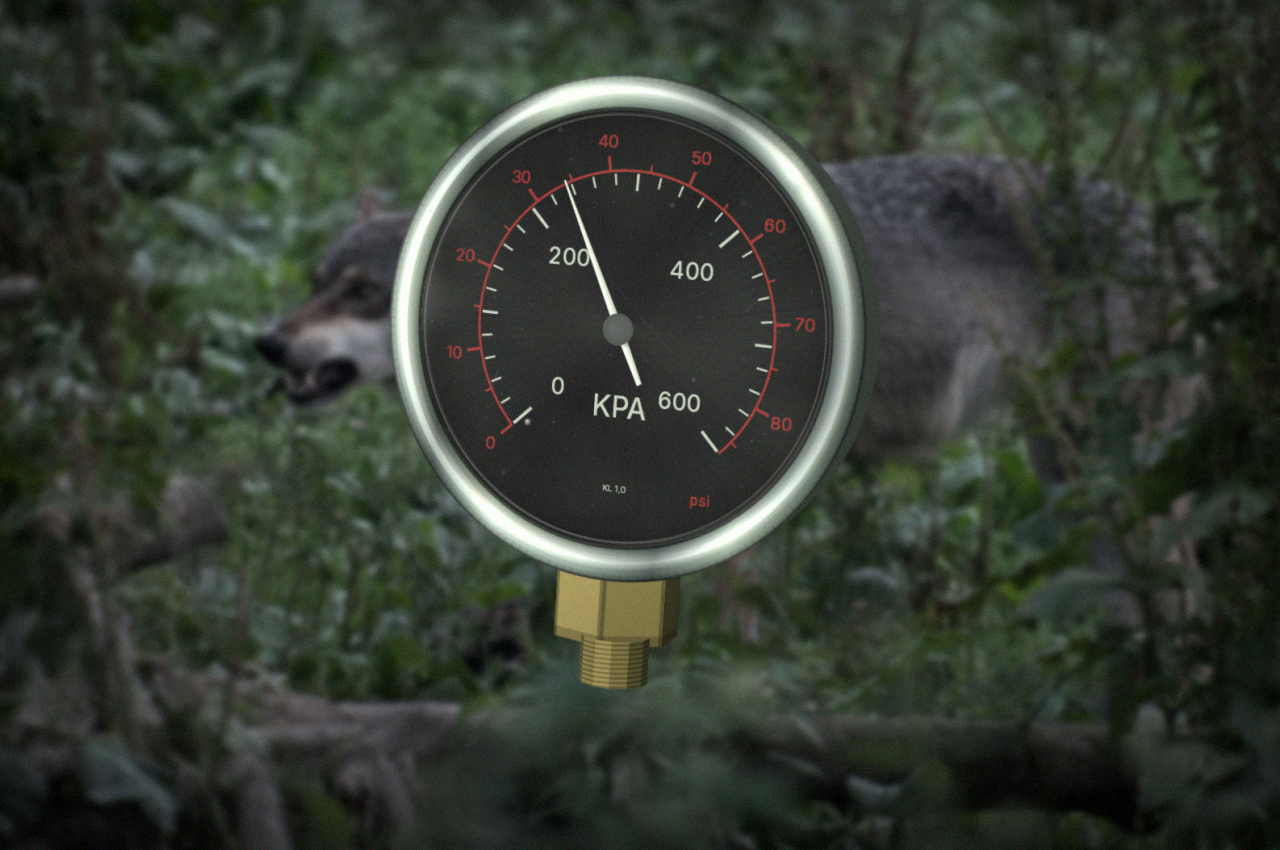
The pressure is value=240 unit=kPa
